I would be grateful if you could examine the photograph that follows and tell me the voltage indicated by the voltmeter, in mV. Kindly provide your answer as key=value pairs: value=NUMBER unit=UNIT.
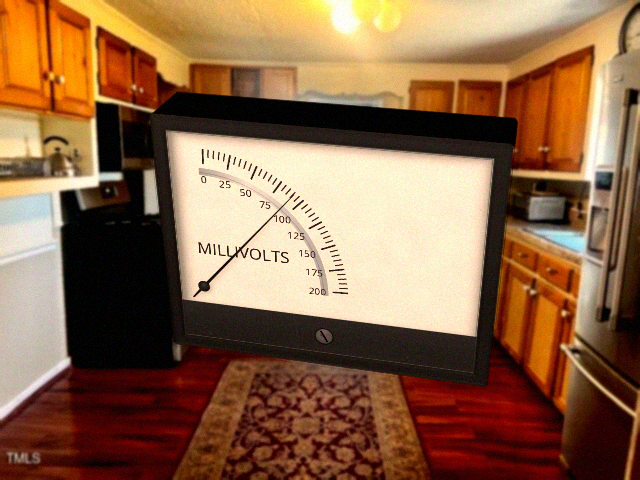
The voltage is value=90 unit=mV
